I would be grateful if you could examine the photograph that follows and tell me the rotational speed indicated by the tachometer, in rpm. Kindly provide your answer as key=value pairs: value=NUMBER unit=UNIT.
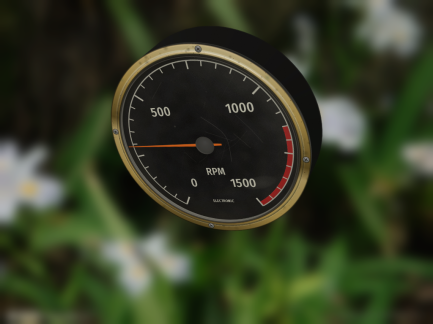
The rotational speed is value=300 unit=rpm
